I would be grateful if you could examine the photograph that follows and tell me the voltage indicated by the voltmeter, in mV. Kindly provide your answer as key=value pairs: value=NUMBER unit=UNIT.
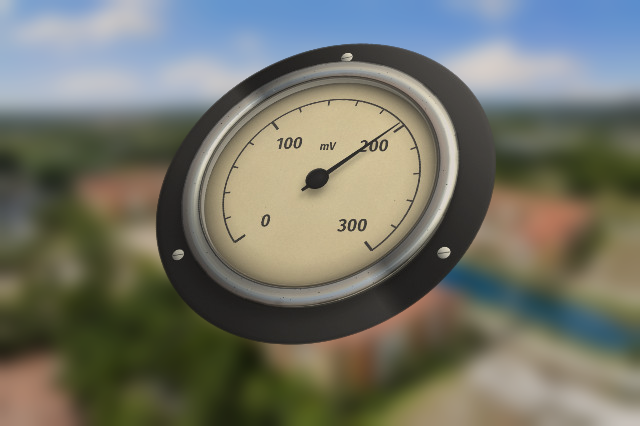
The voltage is value=200 unit=mV
